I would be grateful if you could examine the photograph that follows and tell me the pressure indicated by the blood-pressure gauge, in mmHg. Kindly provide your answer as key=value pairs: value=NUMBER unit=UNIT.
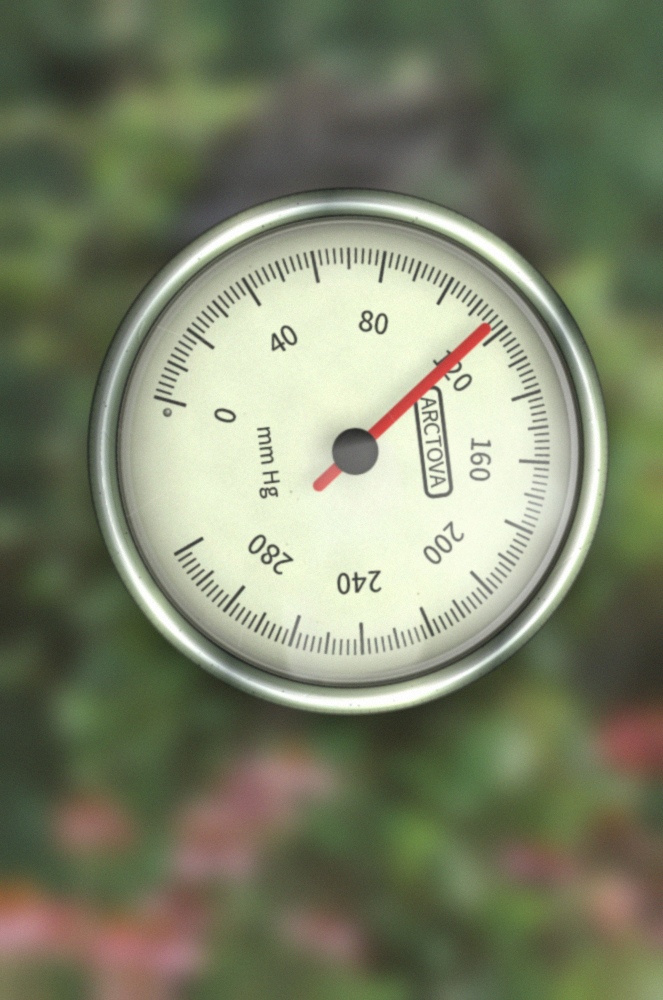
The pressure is value=116 unit=mmHg
